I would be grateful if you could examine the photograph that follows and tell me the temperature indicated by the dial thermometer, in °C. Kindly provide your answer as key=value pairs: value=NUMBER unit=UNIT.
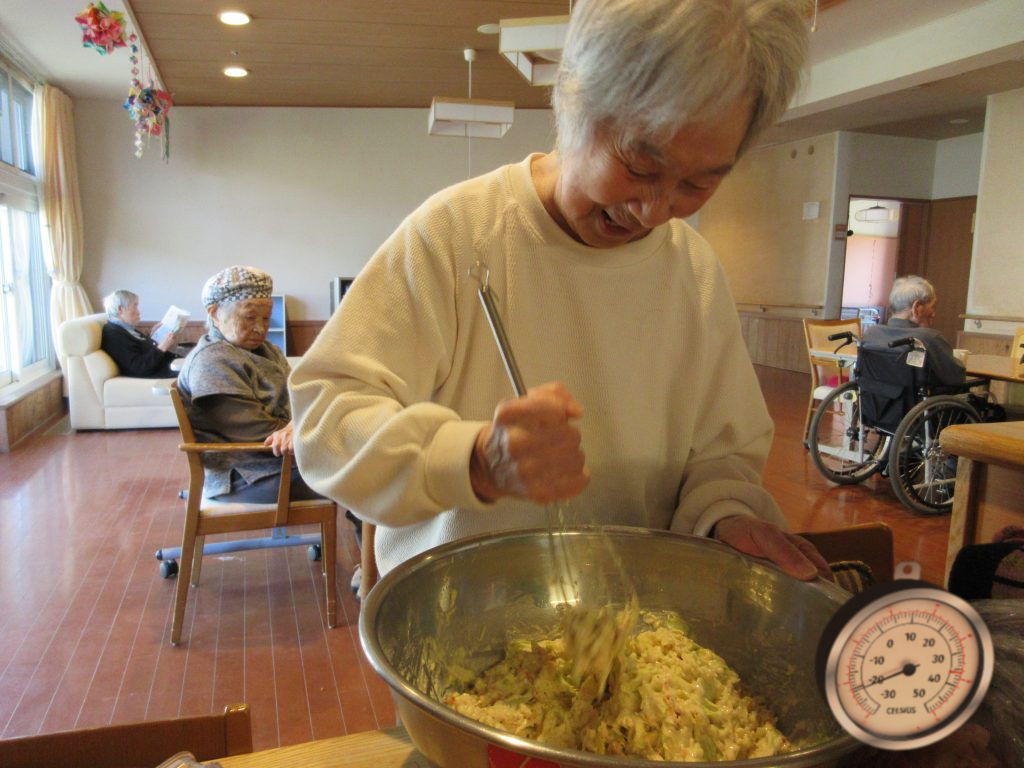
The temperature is value=-20 unit=°C
